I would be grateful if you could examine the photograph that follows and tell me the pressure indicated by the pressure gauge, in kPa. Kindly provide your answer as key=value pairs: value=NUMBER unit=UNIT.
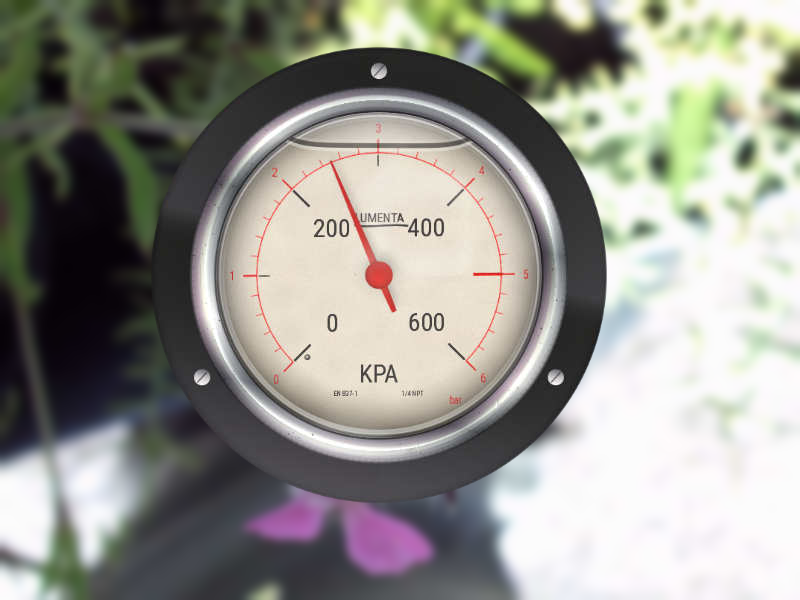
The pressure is value=250 unit=kPa
